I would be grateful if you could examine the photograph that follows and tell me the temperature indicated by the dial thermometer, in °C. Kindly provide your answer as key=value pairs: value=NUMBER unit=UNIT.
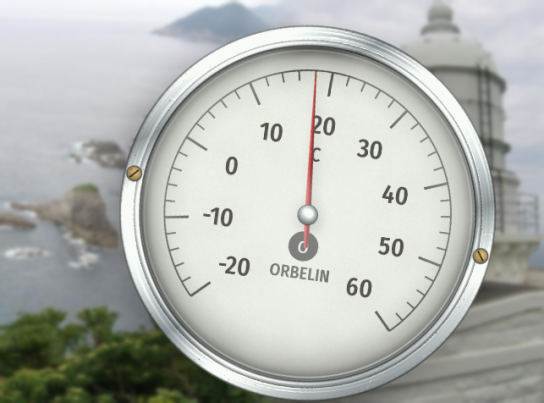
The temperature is value=18 unit=°C
